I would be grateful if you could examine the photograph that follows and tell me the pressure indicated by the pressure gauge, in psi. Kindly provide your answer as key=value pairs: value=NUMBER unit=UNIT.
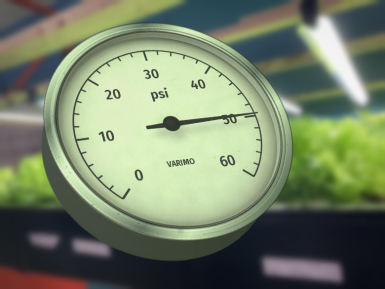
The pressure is value=50 unit=psi
